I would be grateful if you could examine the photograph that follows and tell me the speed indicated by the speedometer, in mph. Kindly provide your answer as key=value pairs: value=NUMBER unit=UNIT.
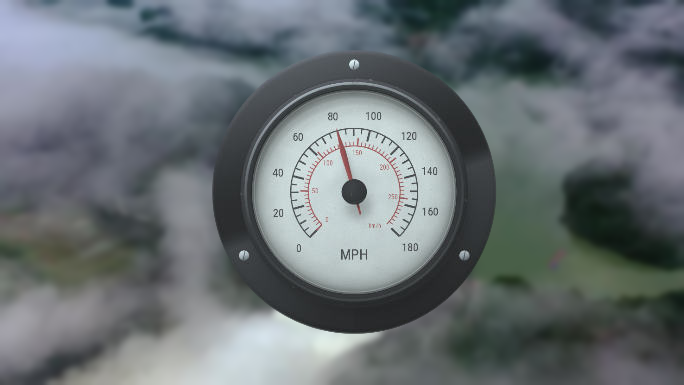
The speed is value=80 unit=mph
